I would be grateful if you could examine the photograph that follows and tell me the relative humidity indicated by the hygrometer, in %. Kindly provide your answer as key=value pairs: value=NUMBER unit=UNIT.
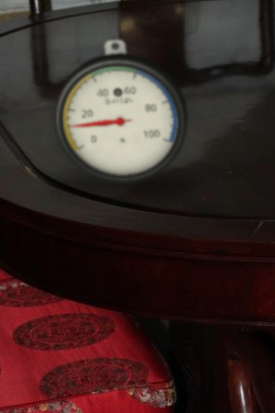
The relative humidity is value=12 unit=%
